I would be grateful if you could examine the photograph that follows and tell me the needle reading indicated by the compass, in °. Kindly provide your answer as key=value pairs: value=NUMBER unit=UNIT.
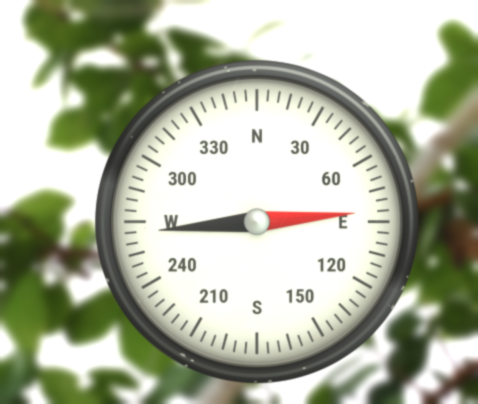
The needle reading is value=85 unit=°
